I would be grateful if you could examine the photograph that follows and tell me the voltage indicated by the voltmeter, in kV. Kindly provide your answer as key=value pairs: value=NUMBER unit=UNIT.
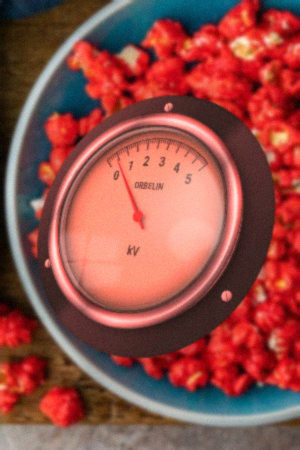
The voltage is value=0.5 unit=kV
